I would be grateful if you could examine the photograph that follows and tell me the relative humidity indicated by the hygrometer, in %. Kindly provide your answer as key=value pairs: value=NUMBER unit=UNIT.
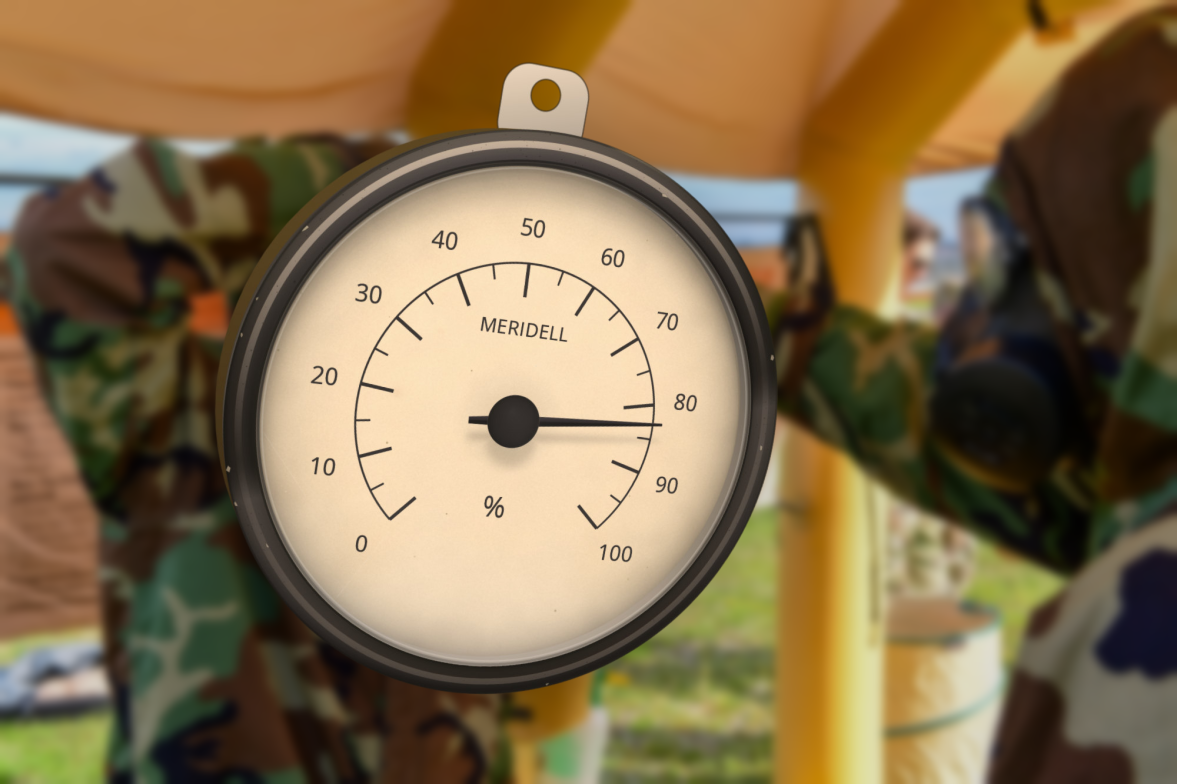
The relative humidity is value=82.5 unit=%
